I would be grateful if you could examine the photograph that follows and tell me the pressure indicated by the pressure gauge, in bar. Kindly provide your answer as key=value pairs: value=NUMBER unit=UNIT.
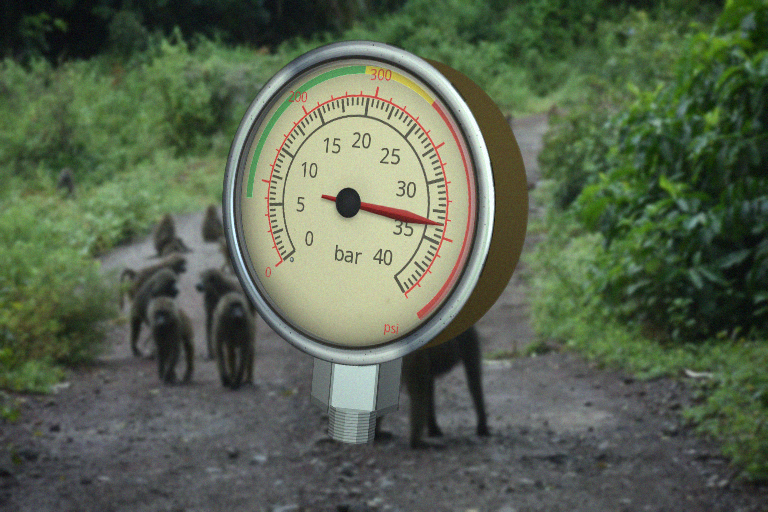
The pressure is value=33.5 unit=bar
